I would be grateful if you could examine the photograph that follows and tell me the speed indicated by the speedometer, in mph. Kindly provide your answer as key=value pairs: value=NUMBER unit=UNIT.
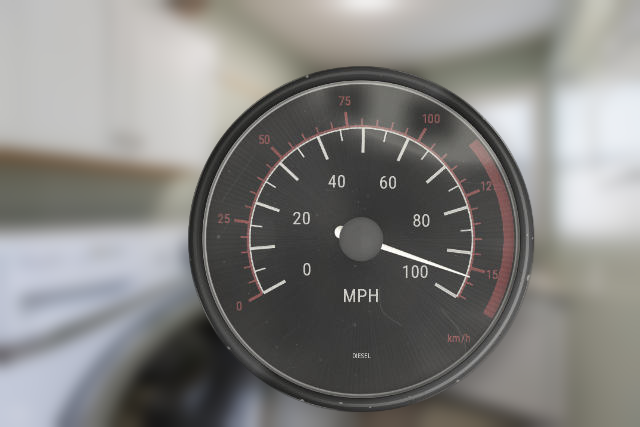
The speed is value=95 unit=mph
